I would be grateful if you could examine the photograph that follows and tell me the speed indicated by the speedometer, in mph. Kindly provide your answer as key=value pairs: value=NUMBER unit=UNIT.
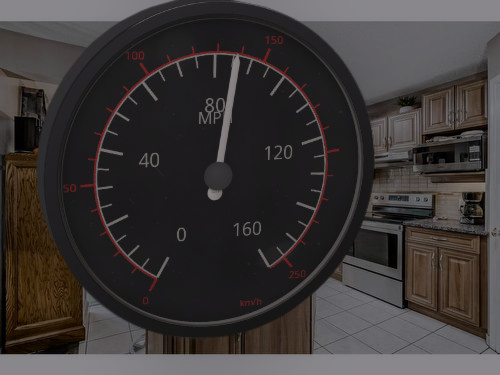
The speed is value=85 unit=mph
